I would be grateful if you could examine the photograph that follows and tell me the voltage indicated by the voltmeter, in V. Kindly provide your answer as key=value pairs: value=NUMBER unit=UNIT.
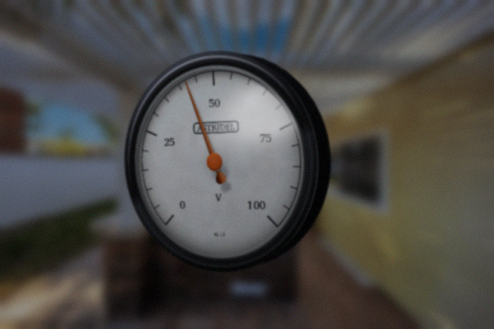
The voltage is value=42.5 unit=V
